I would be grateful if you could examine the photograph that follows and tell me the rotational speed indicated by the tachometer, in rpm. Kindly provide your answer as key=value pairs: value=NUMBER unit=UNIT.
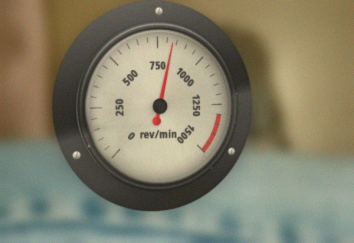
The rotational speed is value=825 unit=rpm
